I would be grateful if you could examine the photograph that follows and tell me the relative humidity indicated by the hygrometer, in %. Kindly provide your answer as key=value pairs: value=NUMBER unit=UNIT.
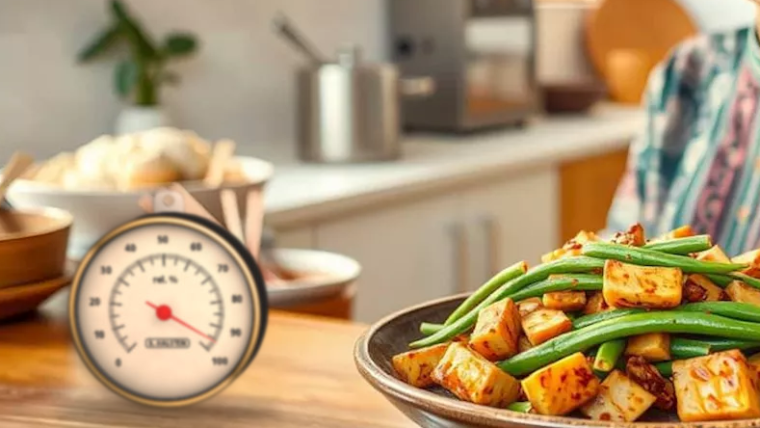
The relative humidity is value=95 unit=%
